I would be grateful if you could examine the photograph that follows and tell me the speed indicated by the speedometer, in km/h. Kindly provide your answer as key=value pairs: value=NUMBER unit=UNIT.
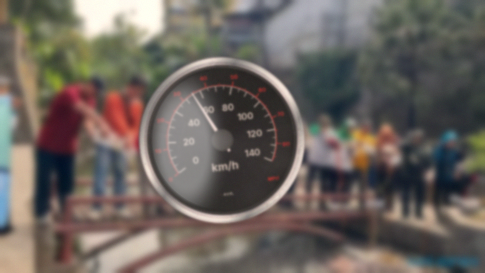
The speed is value=55 unit=km/h
